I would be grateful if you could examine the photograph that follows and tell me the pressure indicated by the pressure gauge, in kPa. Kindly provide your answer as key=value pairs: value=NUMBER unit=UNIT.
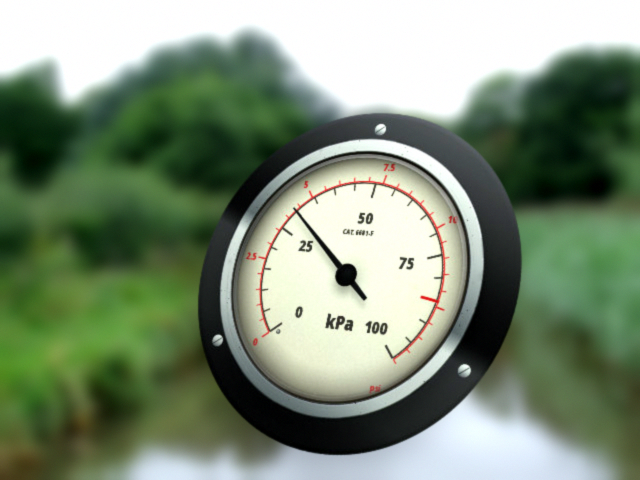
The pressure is value=30 unit=kPa
